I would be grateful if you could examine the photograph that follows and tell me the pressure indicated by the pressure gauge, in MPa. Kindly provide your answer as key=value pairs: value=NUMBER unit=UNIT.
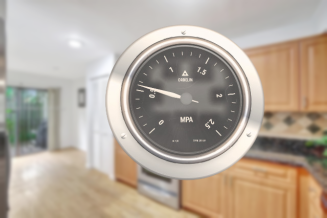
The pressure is value=0.55 unit=MPa
